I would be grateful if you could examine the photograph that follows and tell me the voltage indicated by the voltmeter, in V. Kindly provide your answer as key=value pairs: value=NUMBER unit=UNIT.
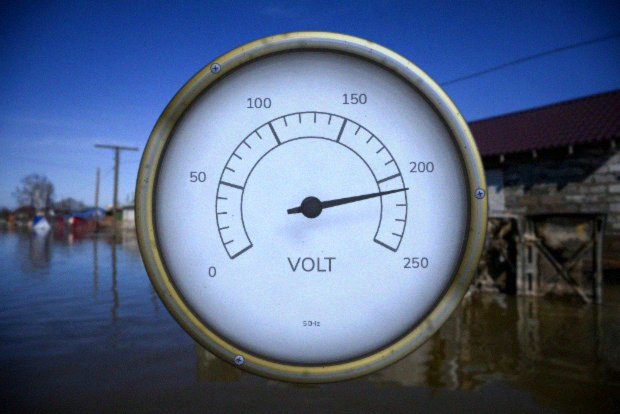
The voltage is value=210 unit=V
